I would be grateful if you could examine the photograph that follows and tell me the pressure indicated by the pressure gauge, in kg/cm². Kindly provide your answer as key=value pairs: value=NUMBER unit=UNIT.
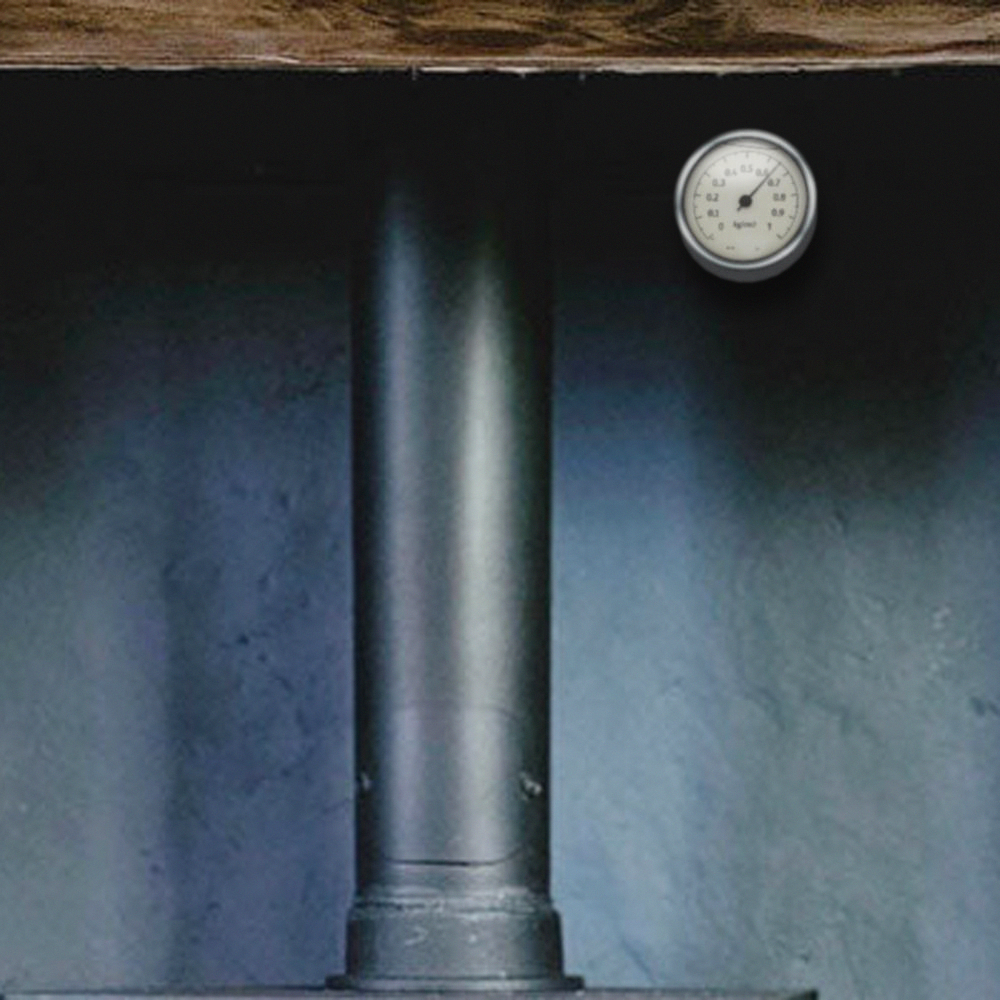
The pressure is value=0.65 unit=kg/cm²
